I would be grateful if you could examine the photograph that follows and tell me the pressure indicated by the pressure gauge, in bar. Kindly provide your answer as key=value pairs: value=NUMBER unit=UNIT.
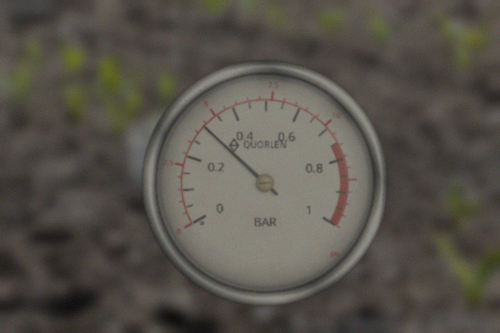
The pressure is value=0.3 unit=bar
